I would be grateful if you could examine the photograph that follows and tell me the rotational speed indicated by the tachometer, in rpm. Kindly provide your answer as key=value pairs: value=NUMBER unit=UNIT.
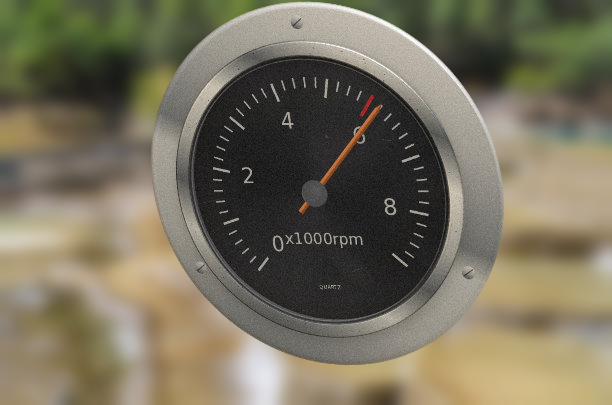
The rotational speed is value=6000 unit=rpm
